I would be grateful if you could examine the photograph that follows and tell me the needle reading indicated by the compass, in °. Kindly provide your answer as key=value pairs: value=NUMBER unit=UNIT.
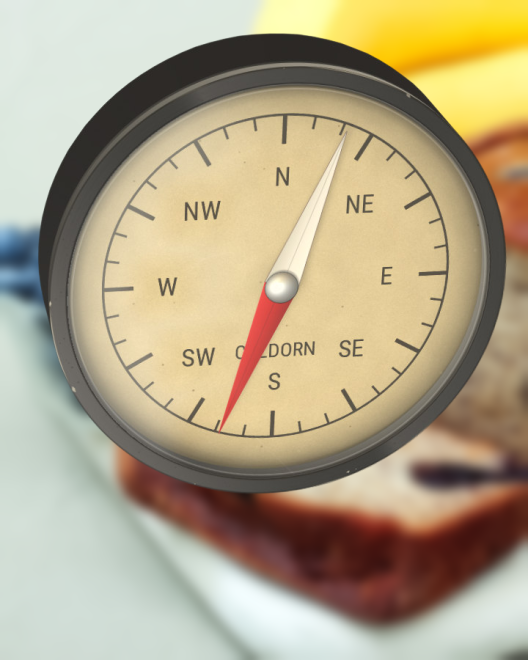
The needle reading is value=200 unit=°
